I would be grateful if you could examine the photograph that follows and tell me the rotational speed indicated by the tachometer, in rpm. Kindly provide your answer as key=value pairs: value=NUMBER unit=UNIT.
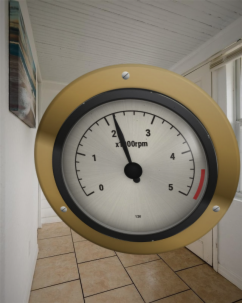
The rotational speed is value=2200 unit=rpm
